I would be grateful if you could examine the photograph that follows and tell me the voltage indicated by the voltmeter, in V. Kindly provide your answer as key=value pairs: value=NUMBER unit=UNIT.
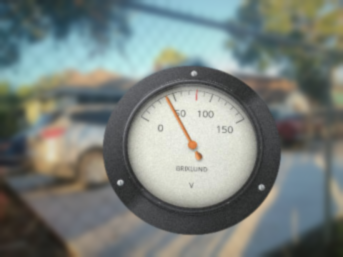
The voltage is value=40 unit=V
